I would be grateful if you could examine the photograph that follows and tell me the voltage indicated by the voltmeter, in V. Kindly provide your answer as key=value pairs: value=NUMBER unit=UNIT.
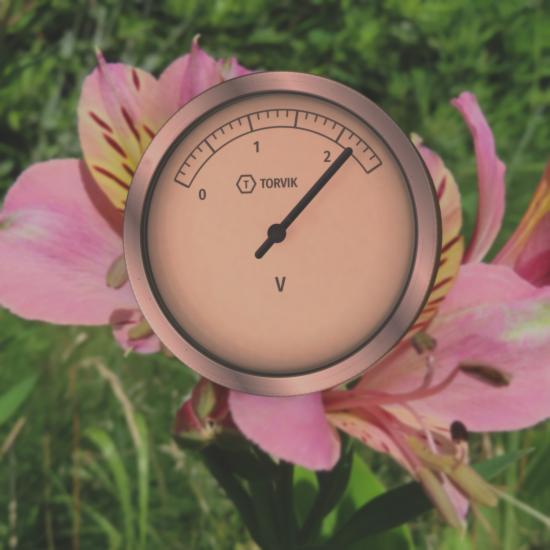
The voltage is value=2.2 unit=V
